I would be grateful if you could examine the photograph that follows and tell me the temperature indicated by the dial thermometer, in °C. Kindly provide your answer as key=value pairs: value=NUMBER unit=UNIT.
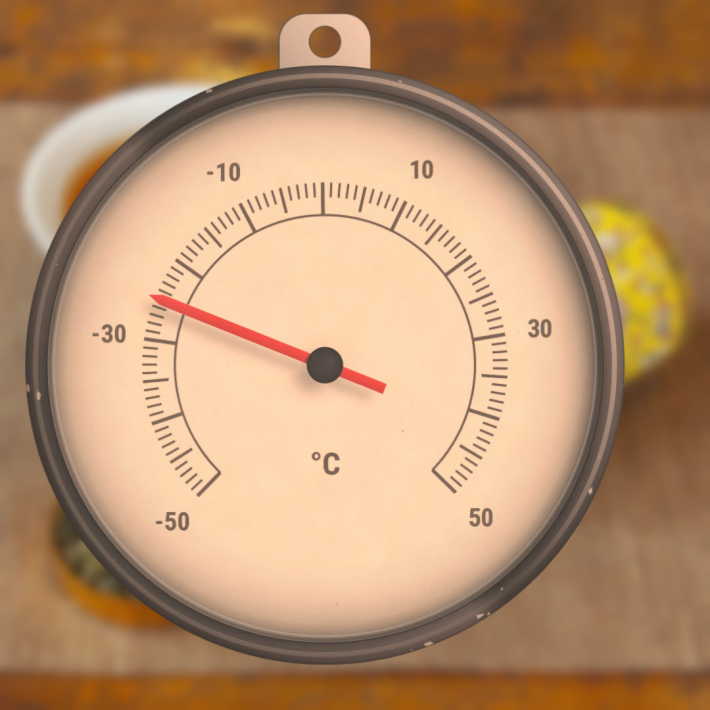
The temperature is value=-25 unit=°C
